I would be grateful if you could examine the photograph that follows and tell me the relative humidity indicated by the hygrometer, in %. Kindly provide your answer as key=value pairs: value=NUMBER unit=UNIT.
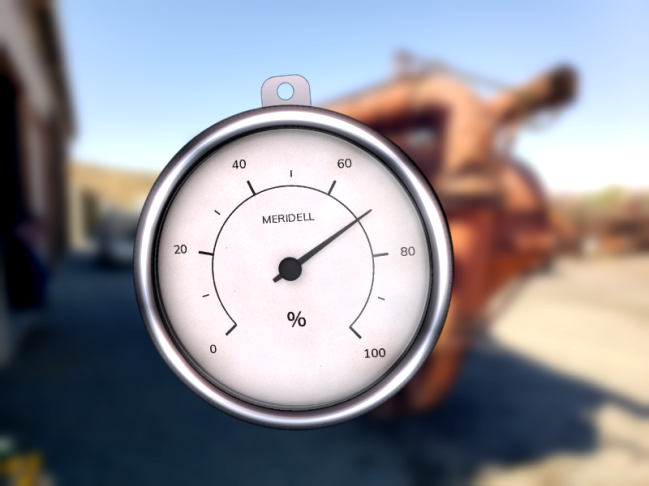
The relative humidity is value=70 unit=%
